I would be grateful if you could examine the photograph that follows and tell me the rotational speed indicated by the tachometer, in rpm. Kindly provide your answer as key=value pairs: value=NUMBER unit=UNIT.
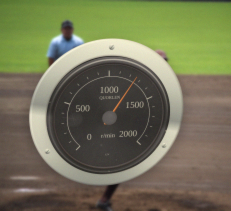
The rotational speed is value=1250 unit=rpm
